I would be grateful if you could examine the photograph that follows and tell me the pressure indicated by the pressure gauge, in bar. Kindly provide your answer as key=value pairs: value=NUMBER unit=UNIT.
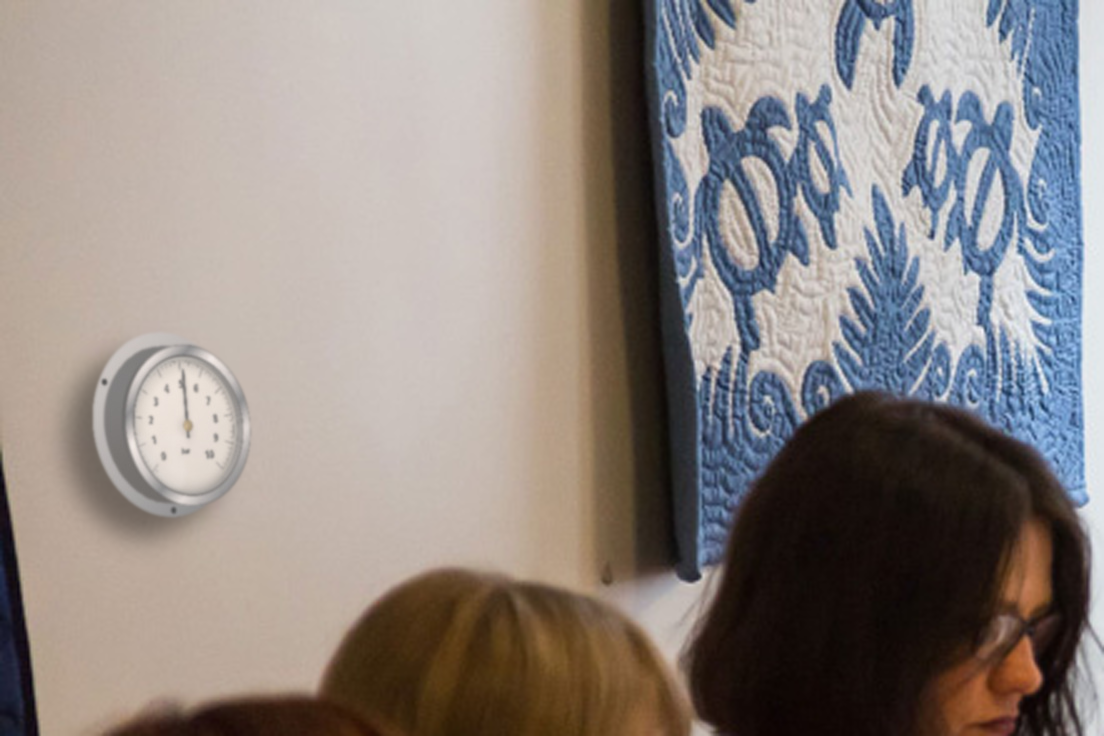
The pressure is value=5 unit=bar
